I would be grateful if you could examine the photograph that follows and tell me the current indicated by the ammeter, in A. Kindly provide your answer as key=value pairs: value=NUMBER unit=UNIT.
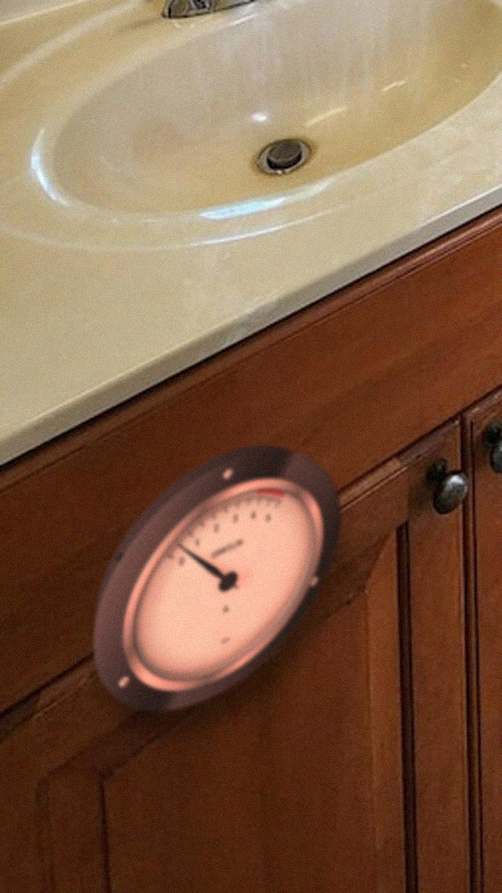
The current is value=0.5 unit=A
